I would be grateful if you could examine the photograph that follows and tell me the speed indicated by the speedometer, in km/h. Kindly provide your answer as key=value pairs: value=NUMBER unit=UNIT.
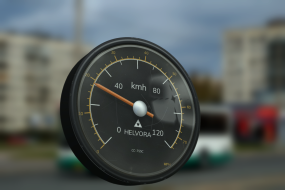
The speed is value=30 unit=km/h
